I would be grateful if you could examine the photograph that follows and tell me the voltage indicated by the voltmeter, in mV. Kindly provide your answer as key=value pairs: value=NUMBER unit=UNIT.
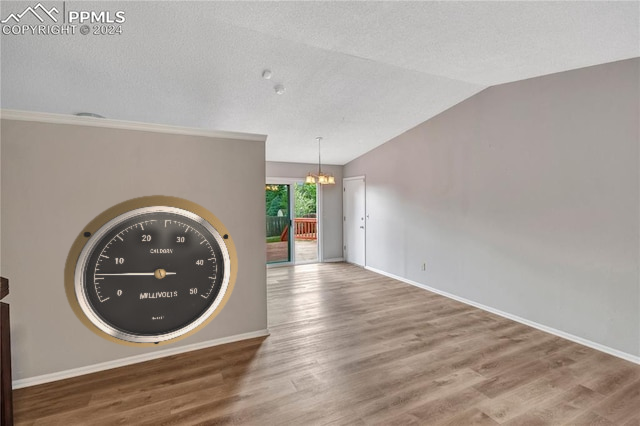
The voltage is value=6 unit=mV
